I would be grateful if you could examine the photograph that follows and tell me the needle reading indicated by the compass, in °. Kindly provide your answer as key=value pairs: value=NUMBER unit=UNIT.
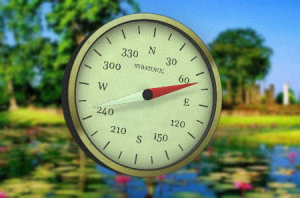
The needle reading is value=67.5 unit=°
